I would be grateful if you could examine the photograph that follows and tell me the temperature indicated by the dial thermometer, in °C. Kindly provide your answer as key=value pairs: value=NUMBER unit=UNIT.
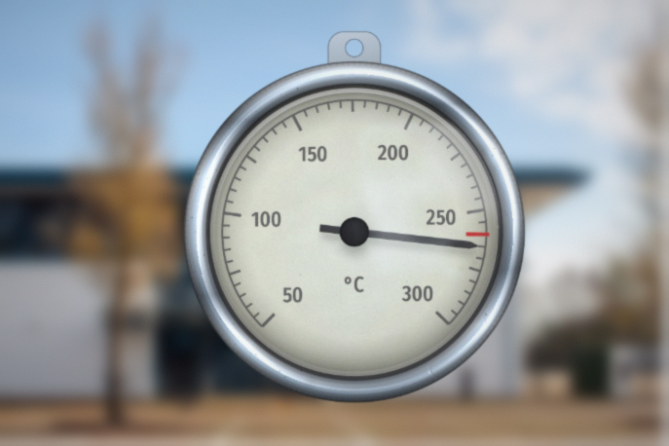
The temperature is value=265 unit=°C
